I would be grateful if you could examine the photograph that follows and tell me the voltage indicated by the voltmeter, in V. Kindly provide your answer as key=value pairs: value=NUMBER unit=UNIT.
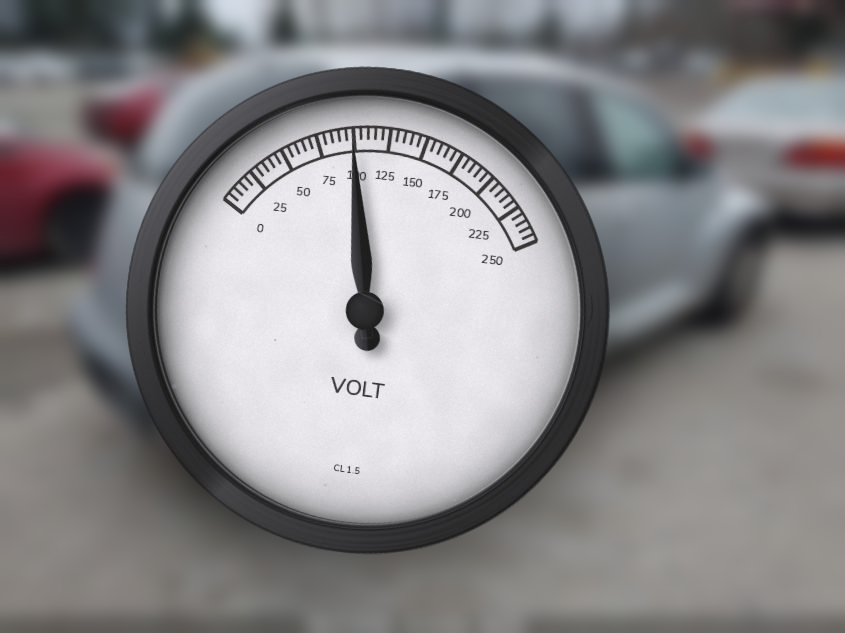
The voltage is value=100 unit=V
